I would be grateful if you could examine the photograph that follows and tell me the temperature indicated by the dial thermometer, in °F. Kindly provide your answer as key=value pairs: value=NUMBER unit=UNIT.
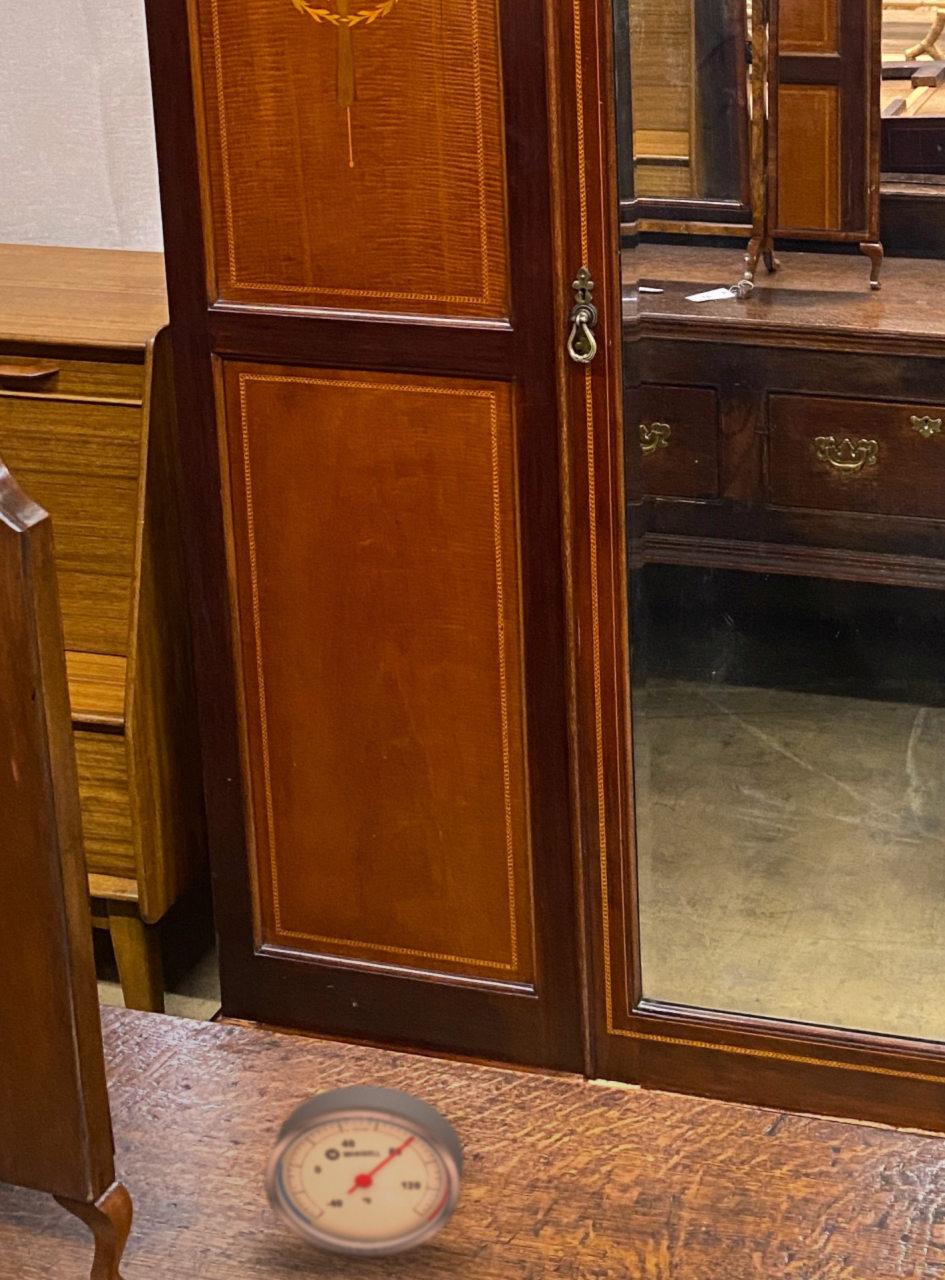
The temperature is value=80 unit=°F
